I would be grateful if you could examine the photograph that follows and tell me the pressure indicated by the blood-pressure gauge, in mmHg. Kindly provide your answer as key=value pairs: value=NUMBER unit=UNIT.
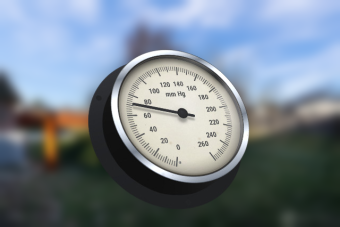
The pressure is value=70 unit=mmHg
